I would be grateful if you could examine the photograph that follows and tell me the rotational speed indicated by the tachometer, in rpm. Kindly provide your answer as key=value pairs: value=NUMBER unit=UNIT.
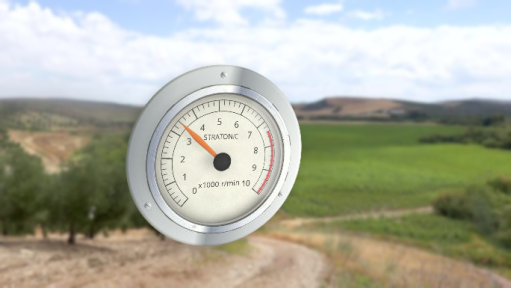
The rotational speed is value=3400 unit=rpm
